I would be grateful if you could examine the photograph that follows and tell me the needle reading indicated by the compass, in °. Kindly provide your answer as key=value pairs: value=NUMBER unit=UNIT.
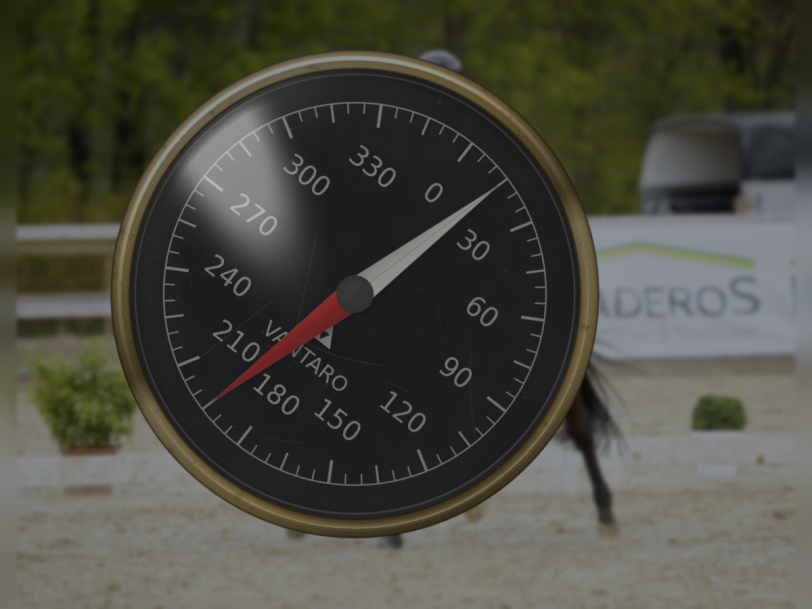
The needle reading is value=195 unit=°
